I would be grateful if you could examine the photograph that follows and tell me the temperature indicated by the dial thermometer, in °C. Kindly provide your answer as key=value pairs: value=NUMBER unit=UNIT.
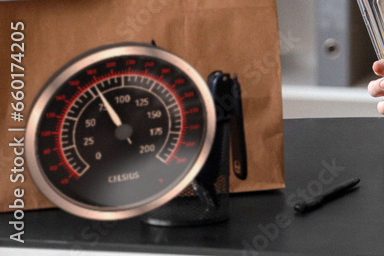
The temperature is value=80 unit=°C
